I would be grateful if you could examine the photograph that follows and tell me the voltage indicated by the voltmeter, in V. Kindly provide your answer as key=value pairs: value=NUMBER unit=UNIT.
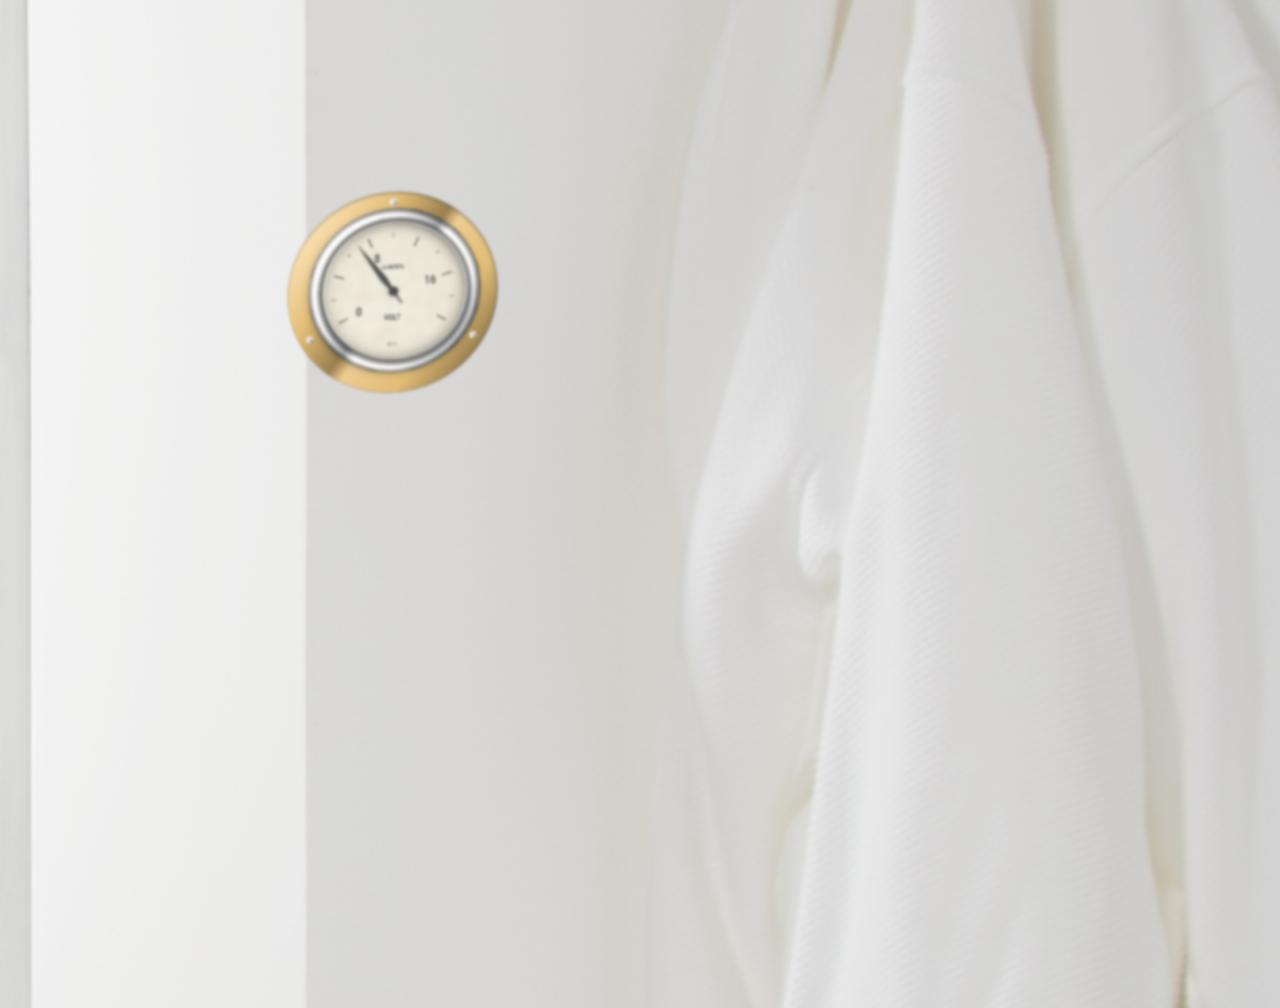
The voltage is value=7 unit=V
